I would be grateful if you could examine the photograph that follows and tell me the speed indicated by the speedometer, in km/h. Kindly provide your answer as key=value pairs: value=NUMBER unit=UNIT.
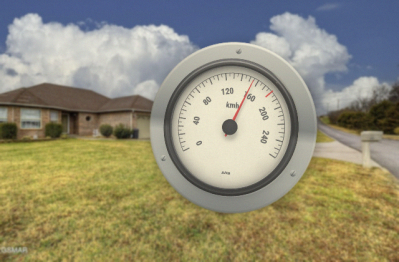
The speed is value=155 unit=km/h
